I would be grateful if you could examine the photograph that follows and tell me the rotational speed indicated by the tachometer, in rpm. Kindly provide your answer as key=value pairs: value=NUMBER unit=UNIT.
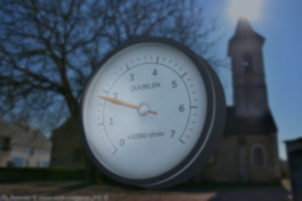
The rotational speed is value=1800 unit=rpm
